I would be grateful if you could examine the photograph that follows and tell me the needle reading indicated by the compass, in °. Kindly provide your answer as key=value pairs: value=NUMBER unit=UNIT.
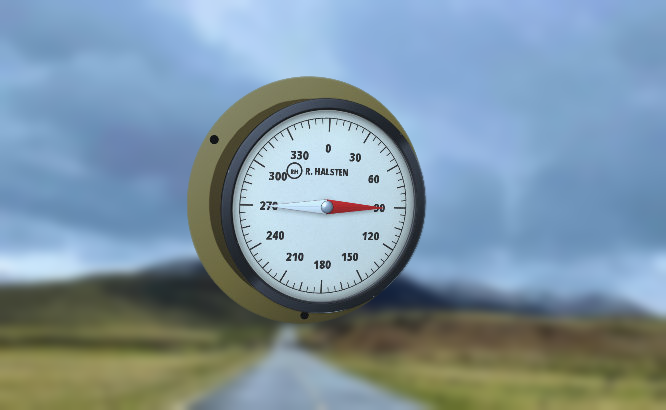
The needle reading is value=90 unit=°
